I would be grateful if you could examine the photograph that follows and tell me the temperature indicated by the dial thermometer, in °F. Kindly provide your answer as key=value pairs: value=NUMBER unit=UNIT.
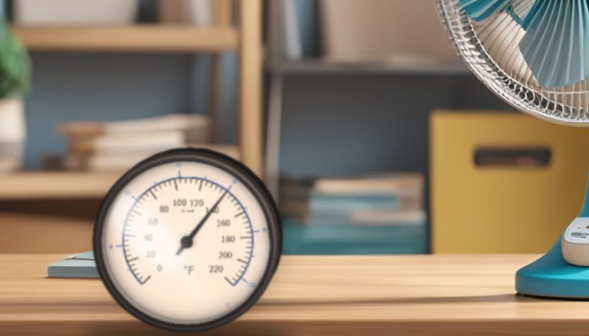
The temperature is value=140 unit=°F
